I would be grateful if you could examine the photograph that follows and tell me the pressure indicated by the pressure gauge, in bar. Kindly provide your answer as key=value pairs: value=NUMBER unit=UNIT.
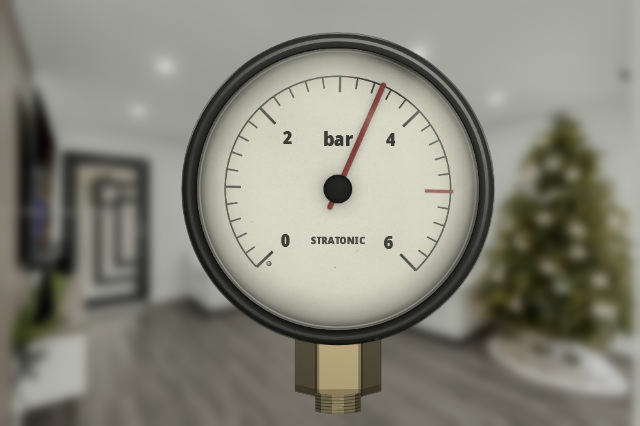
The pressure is value=3.5 unit=bar
